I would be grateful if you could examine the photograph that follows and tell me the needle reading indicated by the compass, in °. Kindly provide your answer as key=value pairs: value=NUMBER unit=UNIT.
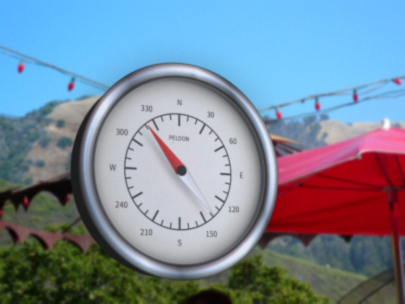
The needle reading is value=320 unit=°
